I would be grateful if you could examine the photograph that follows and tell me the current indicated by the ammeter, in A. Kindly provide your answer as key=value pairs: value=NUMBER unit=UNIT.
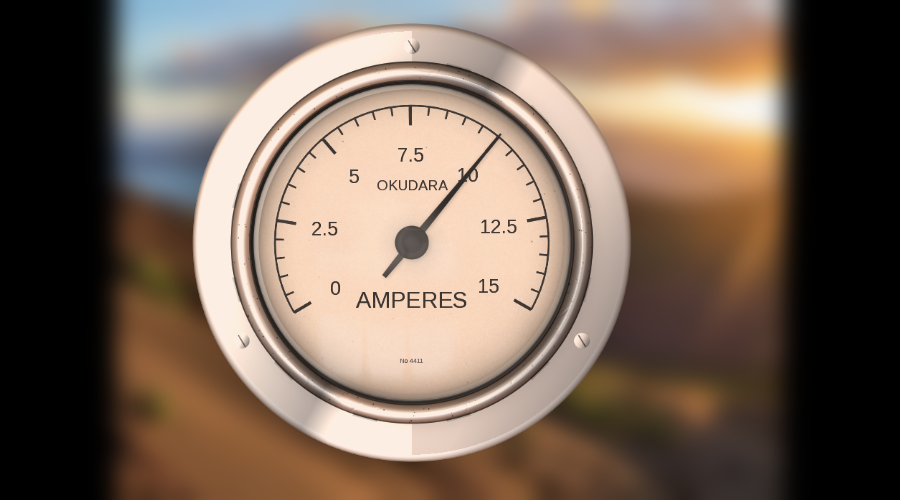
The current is value=10 unit=A
